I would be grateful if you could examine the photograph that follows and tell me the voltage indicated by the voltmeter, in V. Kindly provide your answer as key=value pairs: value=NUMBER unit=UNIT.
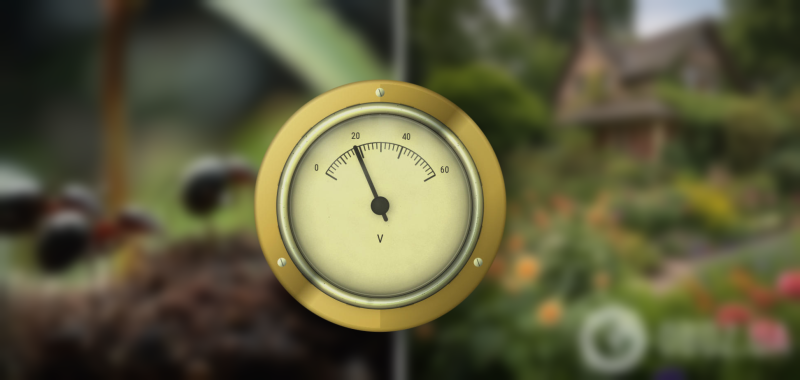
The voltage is value=18 unit=V
